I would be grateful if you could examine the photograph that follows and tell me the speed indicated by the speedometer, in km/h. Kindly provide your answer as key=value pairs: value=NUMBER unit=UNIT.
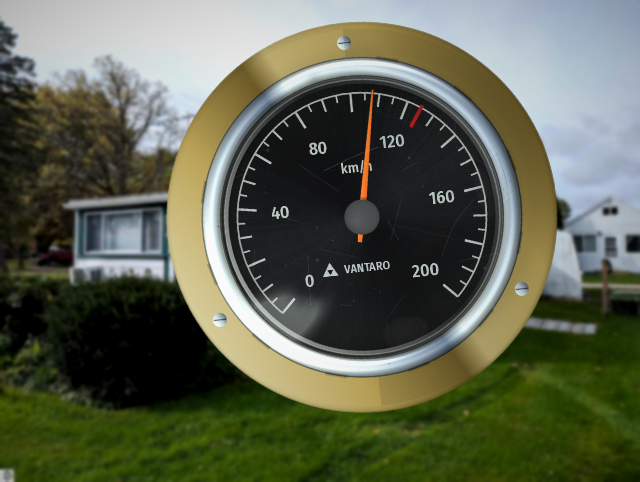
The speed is value=107.5 unit=km/h
